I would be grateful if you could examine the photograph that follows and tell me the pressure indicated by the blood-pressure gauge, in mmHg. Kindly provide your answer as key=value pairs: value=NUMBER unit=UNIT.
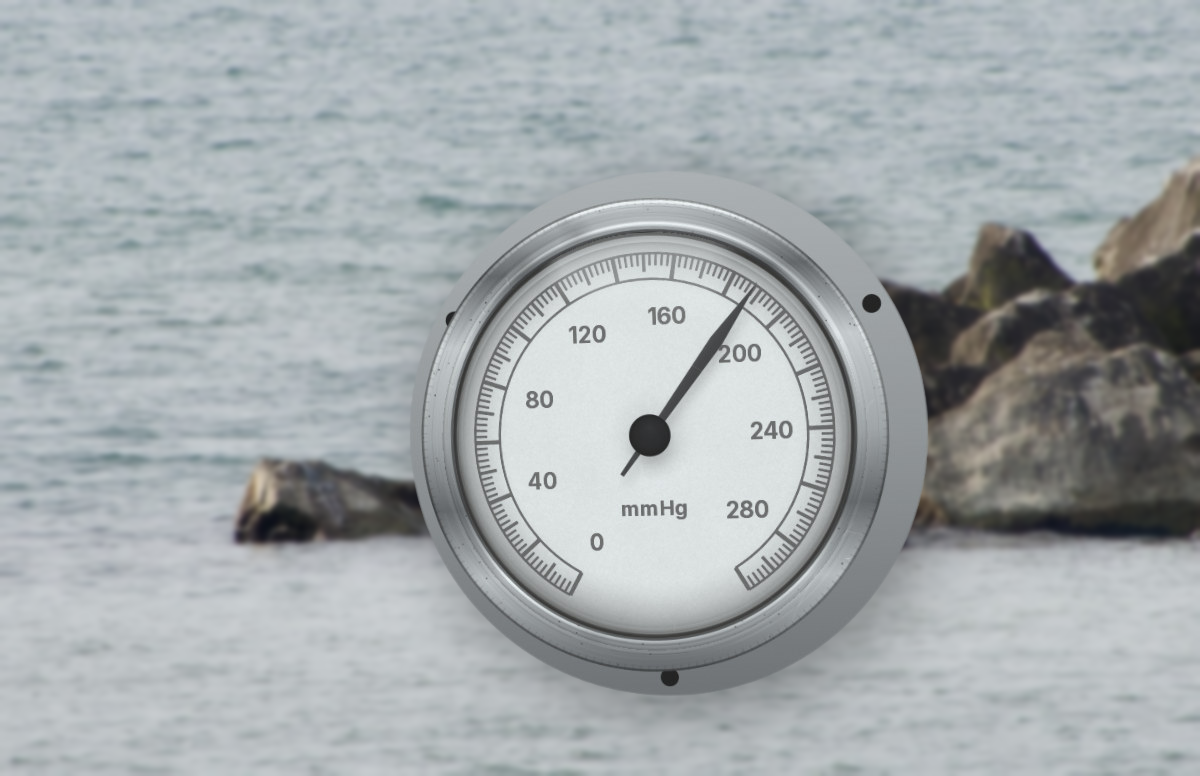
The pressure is value=188 unit=mmHg
